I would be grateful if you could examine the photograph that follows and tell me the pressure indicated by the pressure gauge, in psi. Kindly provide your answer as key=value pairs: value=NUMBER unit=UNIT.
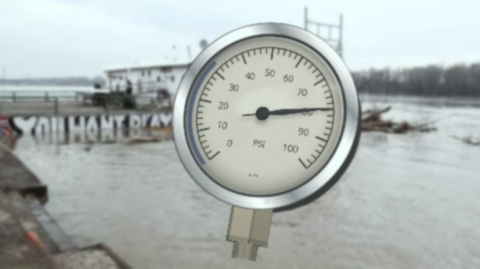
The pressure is value=80 unit=psi
